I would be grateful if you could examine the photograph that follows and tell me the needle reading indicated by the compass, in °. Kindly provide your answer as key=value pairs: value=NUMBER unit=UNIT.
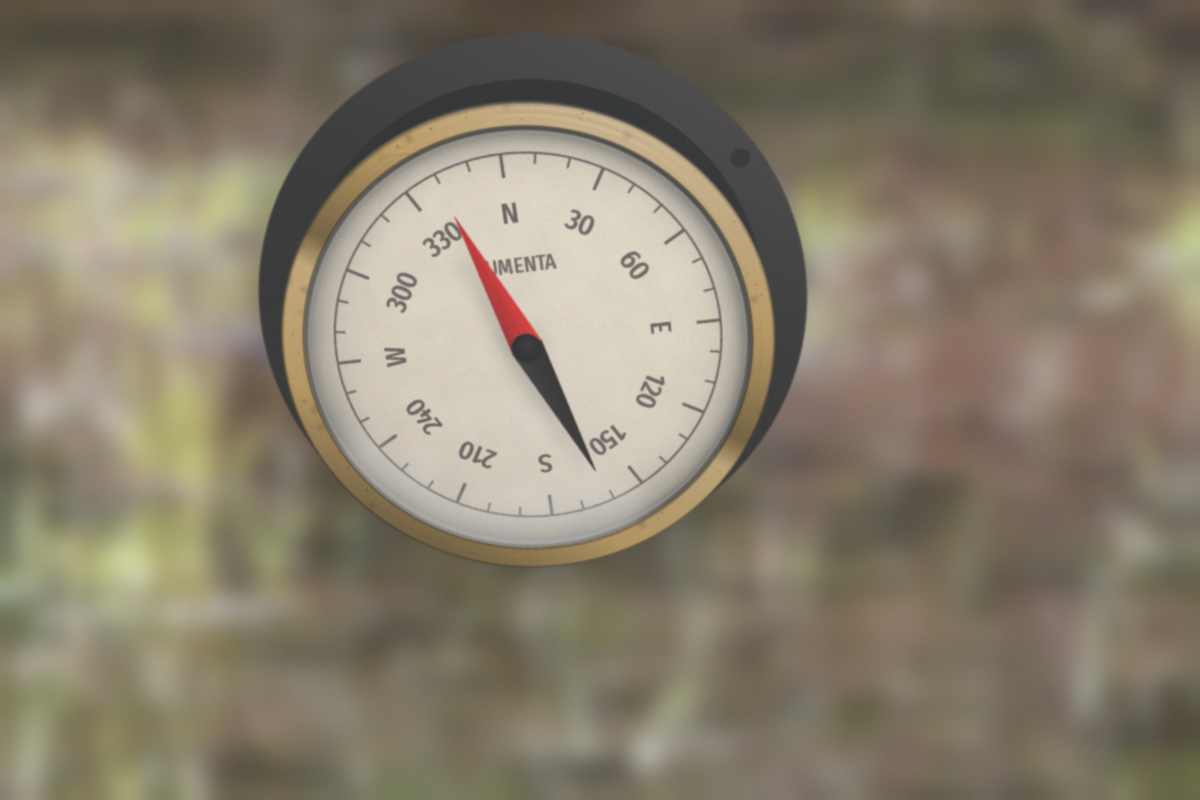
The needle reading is value=340 unit=°
